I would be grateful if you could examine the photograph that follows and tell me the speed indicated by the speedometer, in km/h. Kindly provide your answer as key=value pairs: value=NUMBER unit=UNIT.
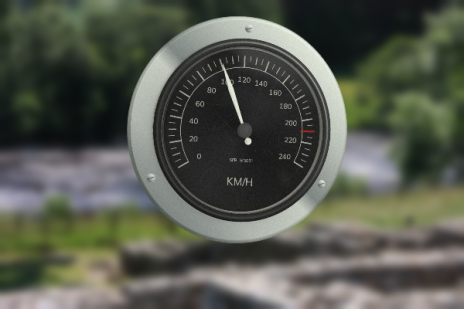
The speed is value=100 unit=km/h
